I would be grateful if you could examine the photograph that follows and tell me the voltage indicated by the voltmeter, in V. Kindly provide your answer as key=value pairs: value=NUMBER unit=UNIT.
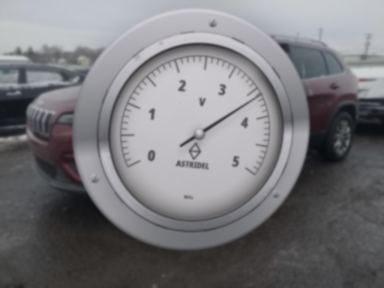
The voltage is value=3.6 unit=V
